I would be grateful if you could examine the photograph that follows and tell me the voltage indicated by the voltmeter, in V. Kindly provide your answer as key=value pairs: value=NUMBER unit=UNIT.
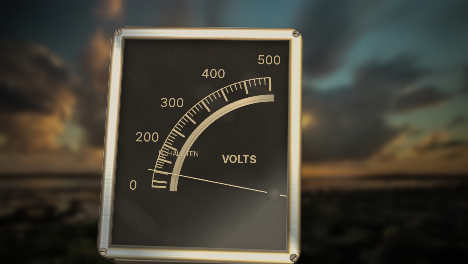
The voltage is value=100 unit=V
